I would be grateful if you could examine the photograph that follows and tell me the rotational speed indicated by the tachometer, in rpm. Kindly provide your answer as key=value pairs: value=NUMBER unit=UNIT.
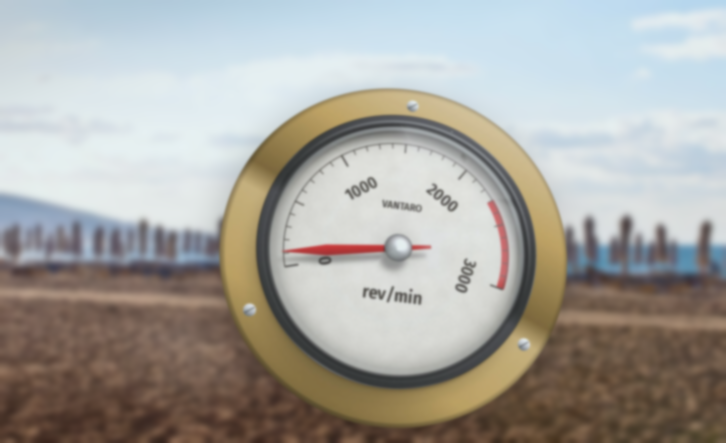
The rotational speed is value=100 unit=rpm
